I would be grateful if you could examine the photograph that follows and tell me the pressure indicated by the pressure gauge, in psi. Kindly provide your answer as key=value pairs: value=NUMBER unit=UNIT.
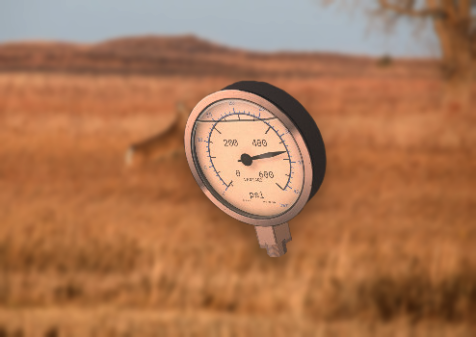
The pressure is value=475 unit=psi
